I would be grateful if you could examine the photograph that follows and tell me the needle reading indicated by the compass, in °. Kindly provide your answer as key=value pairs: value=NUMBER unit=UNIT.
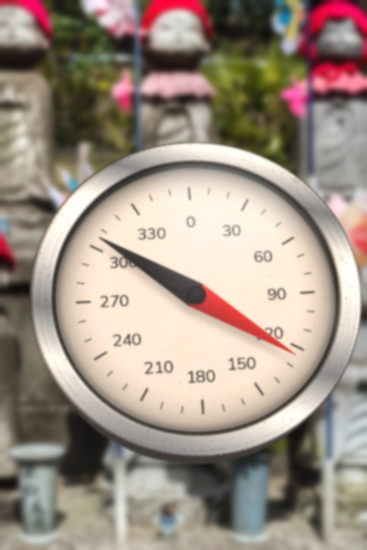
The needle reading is value=125 unit=°
